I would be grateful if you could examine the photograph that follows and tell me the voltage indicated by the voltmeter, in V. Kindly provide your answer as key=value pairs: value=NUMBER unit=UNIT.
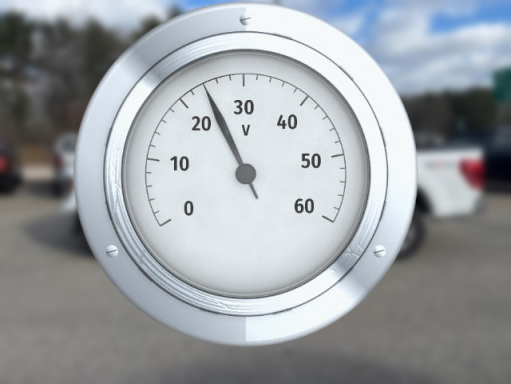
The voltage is value=24 unit=V
